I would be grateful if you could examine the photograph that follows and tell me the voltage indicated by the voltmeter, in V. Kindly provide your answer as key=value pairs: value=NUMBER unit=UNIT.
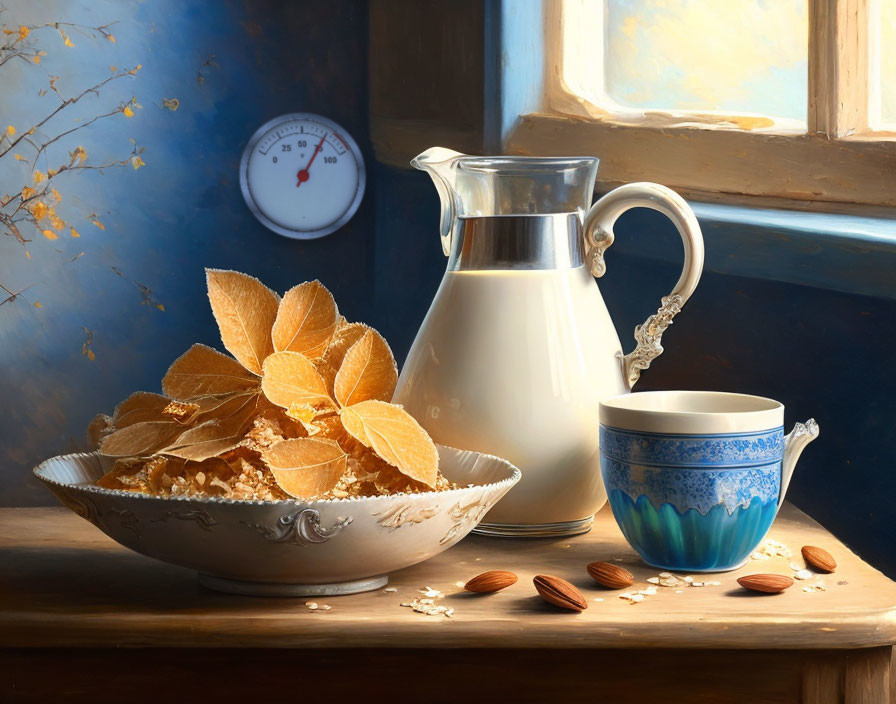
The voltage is value=75 unit=V
